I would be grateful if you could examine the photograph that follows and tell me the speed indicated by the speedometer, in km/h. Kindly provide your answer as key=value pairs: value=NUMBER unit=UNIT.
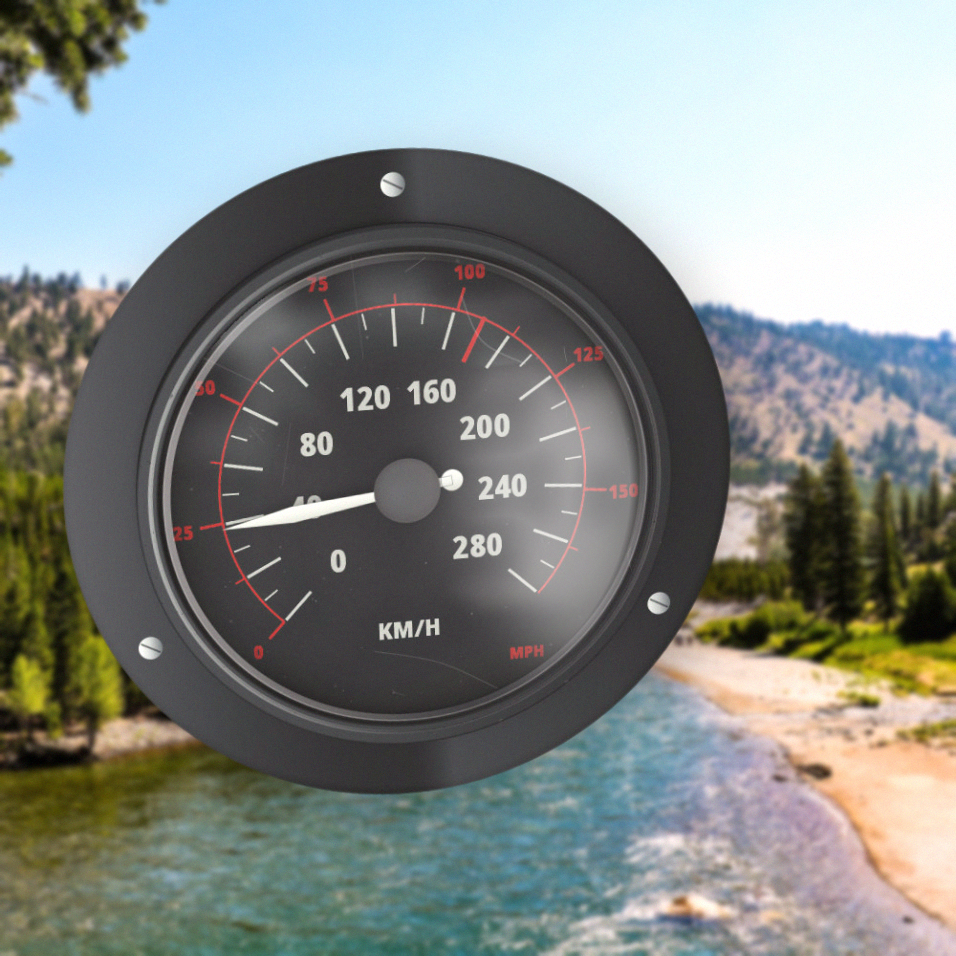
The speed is value=40 unit=km/h
